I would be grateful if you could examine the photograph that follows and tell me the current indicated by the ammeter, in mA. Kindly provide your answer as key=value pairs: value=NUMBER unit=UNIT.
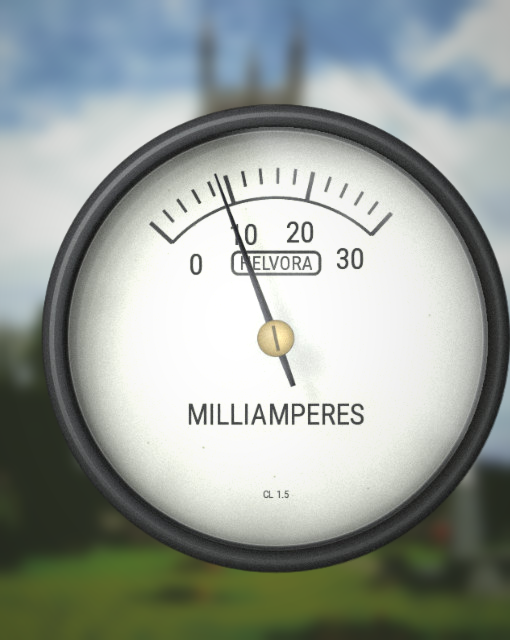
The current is value=9 unit=mA
